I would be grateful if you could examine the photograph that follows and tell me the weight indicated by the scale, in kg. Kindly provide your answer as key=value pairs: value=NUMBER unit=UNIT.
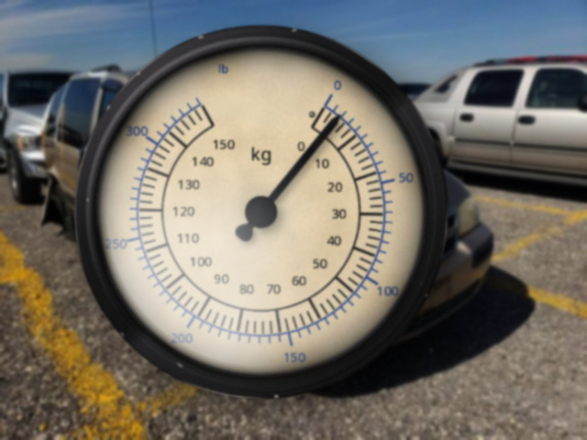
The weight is value=4 unit=kg
